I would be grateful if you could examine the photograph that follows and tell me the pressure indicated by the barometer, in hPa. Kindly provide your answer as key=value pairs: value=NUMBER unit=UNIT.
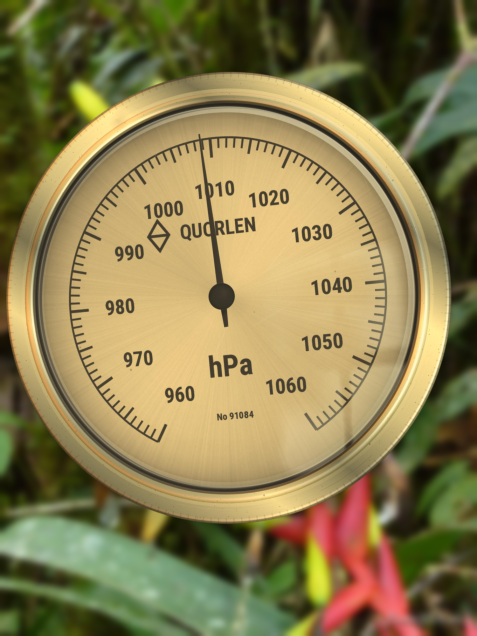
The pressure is value=1009 unit=hPa
